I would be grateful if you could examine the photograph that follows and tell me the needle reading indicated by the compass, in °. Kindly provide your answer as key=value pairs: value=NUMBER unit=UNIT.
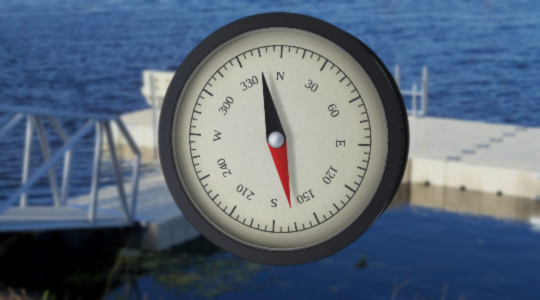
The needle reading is value=165 unit=°
